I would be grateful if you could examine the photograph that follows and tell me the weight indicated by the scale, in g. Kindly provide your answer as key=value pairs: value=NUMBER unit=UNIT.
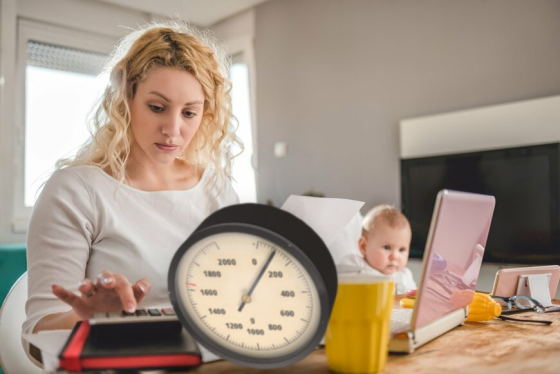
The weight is value=100 unit=g
